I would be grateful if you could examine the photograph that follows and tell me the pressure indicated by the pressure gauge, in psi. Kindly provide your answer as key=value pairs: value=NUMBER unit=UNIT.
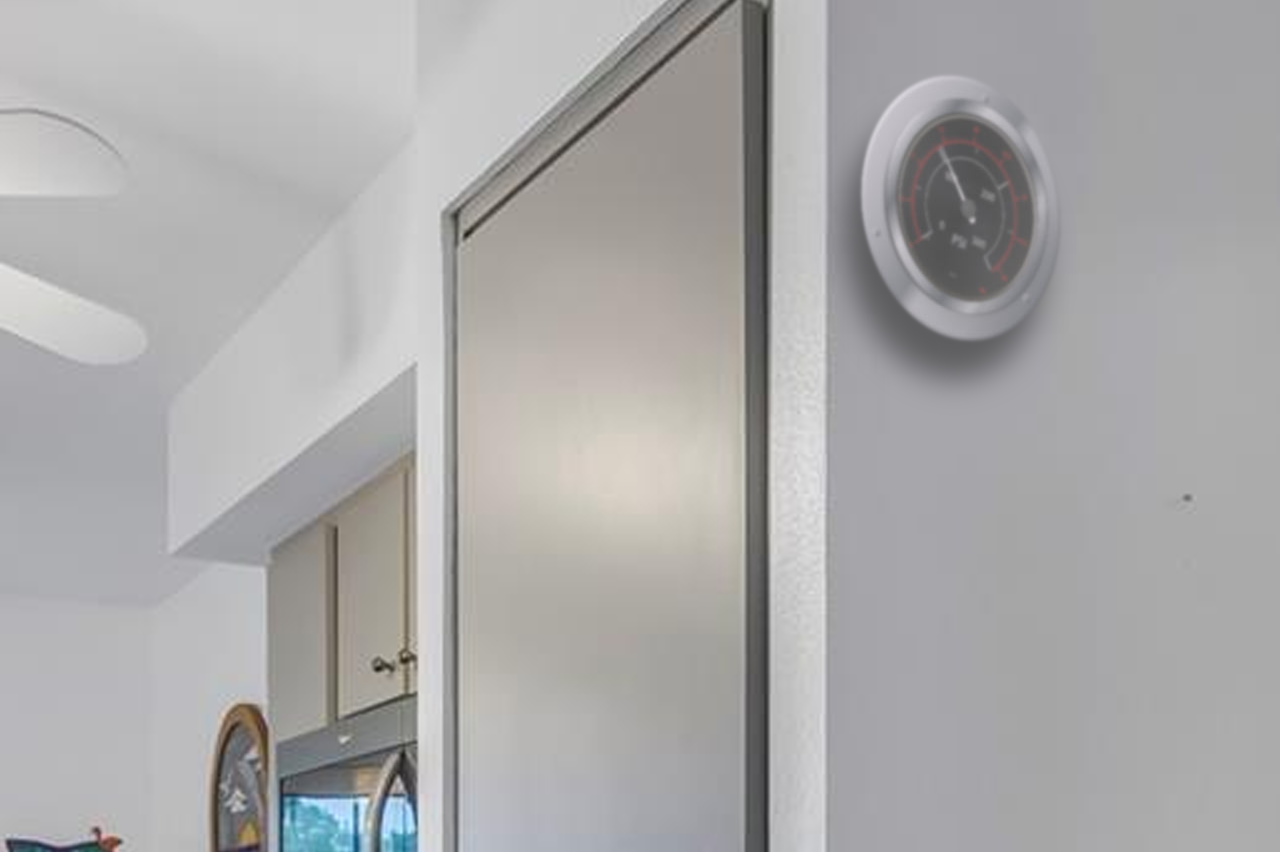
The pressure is value=100 unit=psi
